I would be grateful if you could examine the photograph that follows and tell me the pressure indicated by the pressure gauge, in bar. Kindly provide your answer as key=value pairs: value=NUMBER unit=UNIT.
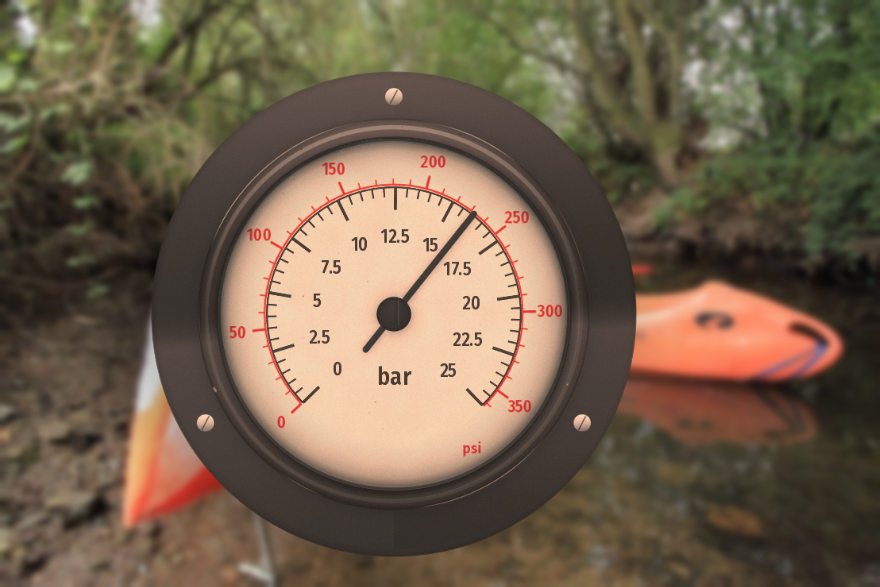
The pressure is value=16 unit=bar
